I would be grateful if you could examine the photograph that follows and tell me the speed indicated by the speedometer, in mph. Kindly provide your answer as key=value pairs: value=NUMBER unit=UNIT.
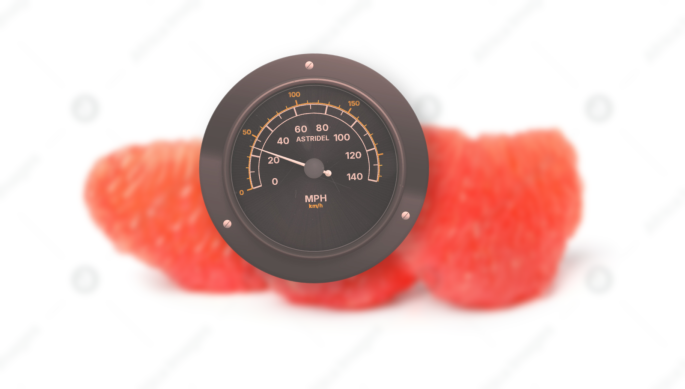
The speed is value=25 unit=mph
